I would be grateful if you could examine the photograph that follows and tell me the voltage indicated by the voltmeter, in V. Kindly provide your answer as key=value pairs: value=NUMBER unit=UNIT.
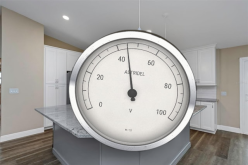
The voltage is value=45 unit=V
